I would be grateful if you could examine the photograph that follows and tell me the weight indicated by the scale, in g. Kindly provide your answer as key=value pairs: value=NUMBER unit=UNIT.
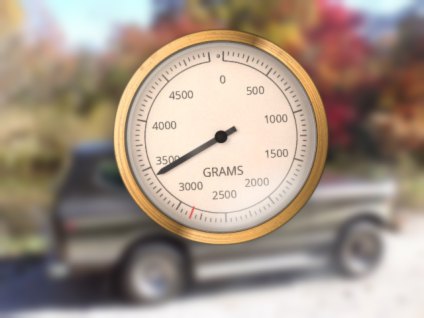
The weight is value=3400 unit=g
